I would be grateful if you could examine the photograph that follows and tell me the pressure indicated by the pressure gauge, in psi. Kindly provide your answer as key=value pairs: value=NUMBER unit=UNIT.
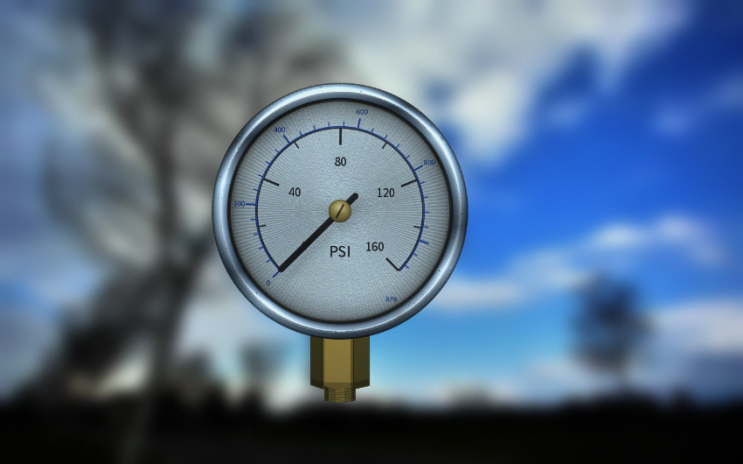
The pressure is value=0 unit=psi
